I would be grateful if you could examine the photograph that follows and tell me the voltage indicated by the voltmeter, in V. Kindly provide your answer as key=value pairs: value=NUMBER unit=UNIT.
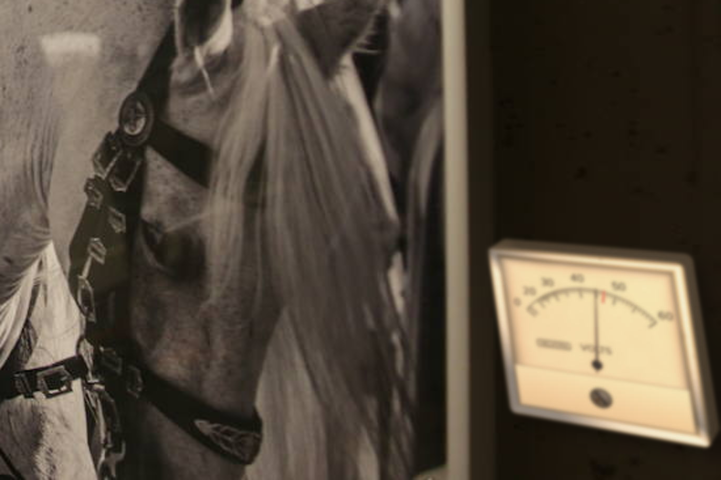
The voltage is value=45 unit=V
